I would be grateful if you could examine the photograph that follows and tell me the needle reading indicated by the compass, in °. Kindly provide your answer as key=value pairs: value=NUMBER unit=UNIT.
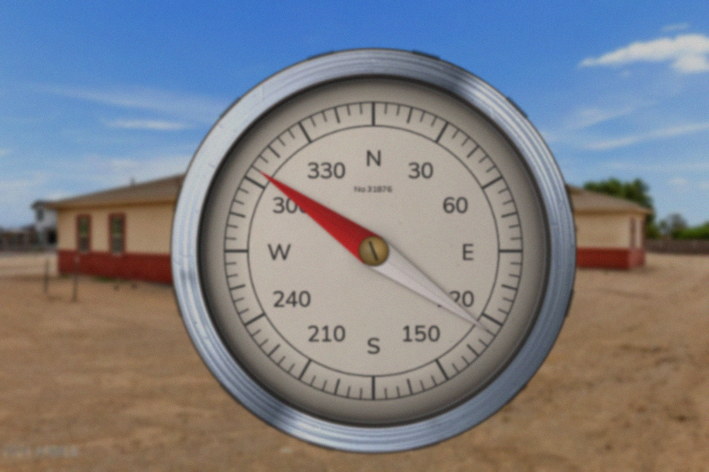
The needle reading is value=305 unit=°
